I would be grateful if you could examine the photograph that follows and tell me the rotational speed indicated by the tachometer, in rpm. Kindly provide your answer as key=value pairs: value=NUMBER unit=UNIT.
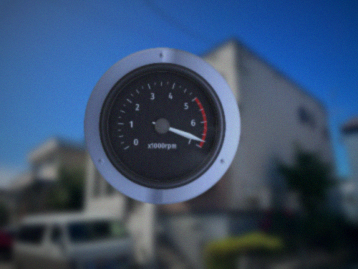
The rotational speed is value=6750 unit=rpm
